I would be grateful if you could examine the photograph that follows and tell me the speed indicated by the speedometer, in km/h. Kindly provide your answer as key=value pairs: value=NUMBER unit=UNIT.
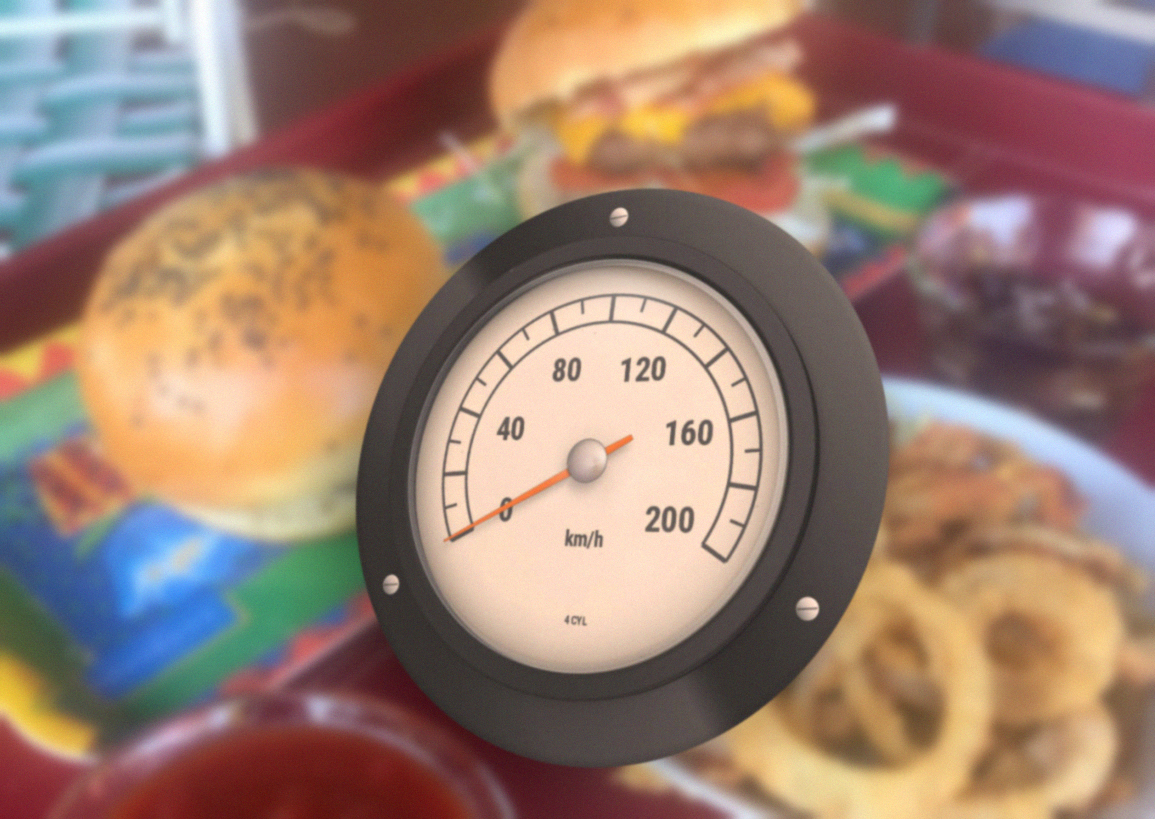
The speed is value=0 unit=km/h
